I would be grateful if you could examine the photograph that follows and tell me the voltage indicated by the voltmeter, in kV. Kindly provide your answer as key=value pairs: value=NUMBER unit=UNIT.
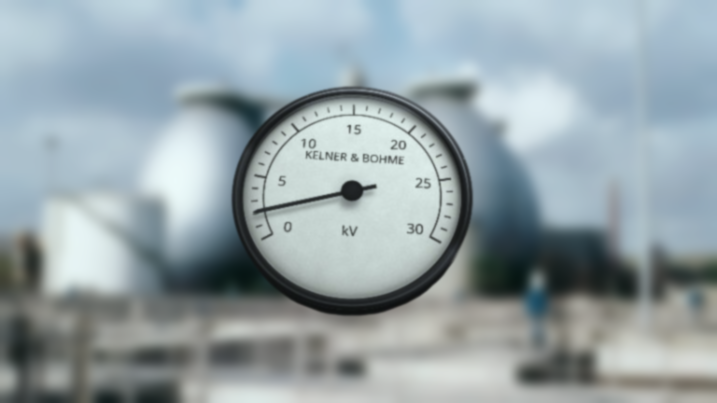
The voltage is value=2 unit=kV
